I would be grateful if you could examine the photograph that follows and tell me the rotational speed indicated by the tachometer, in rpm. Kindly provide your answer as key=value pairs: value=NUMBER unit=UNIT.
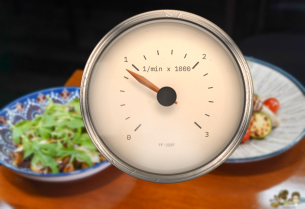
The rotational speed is value=900 unit=rpm
